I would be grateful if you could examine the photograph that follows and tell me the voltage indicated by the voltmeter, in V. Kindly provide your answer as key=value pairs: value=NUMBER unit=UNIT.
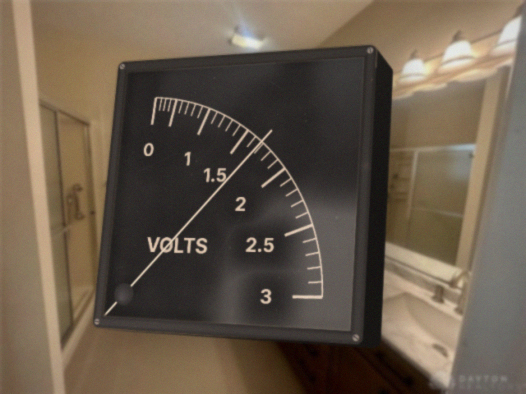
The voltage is value=1.7 unit=V
